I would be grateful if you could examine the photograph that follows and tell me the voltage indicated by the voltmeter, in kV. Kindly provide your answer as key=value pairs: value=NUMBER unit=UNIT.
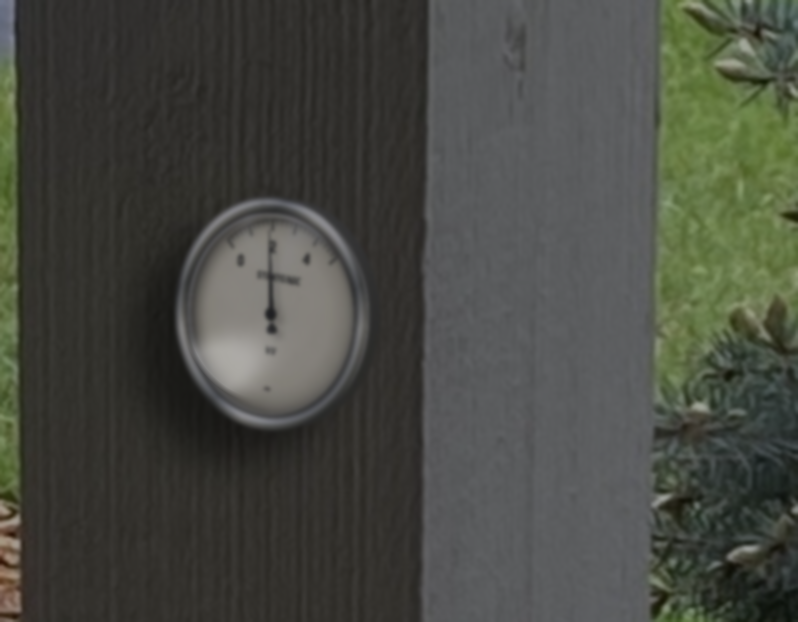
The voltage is value=2 unit=kV
